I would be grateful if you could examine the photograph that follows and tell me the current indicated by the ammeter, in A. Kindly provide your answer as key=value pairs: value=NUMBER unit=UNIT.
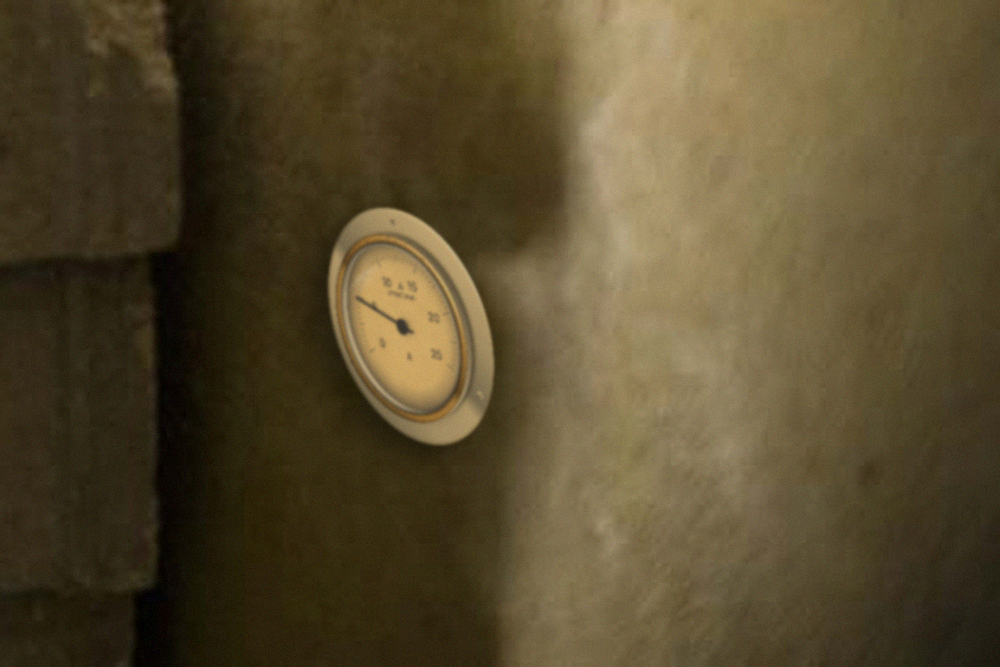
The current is value=5 unit=A
